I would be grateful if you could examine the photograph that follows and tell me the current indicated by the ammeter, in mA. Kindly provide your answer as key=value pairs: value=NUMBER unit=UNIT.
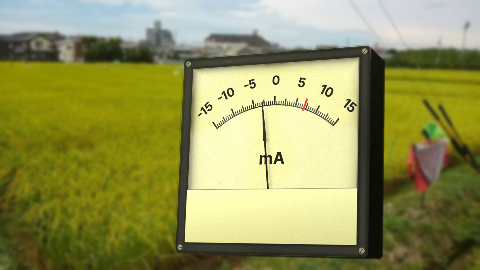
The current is value=-2.5 unit=mA
